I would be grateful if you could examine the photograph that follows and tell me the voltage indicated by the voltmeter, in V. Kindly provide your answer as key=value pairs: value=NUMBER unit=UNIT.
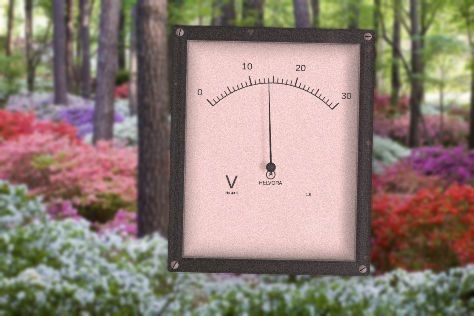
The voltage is value=14 unit=V
